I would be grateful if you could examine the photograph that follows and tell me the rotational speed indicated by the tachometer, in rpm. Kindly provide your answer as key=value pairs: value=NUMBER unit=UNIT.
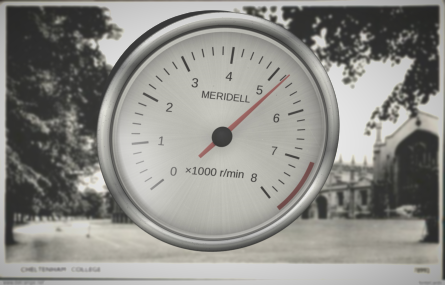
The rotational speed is value=5200 unit=rpm
